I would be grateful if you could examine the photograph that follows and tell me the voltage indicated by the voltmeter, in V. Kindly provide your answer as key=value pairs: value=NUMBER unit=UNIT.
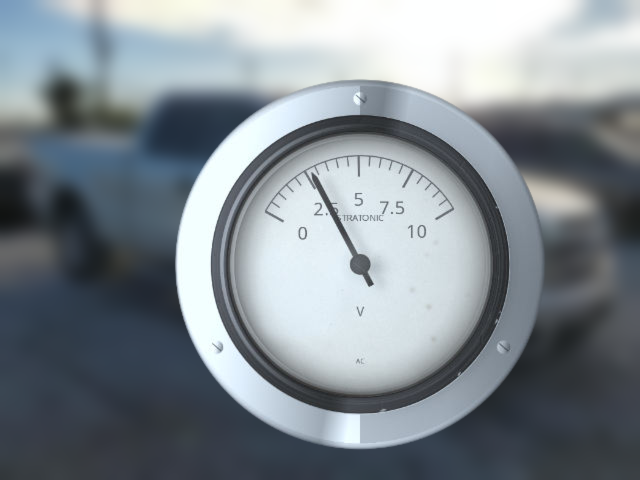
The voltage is value=2.75 unit=V
